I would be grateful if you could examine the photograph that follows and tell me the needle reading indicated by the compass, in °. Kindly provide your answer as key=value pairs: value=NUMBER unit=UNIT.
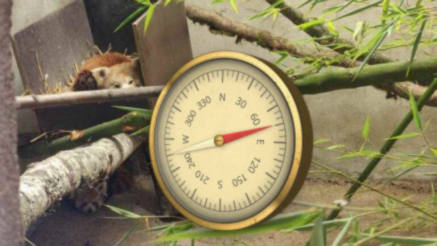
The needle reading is value=75 unit=°
